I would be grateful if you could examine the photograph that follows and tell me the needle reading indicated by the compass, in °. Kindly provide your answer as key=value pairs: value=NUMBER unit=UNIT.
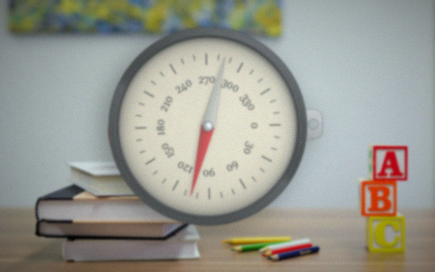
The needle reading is value=105 unit=°
